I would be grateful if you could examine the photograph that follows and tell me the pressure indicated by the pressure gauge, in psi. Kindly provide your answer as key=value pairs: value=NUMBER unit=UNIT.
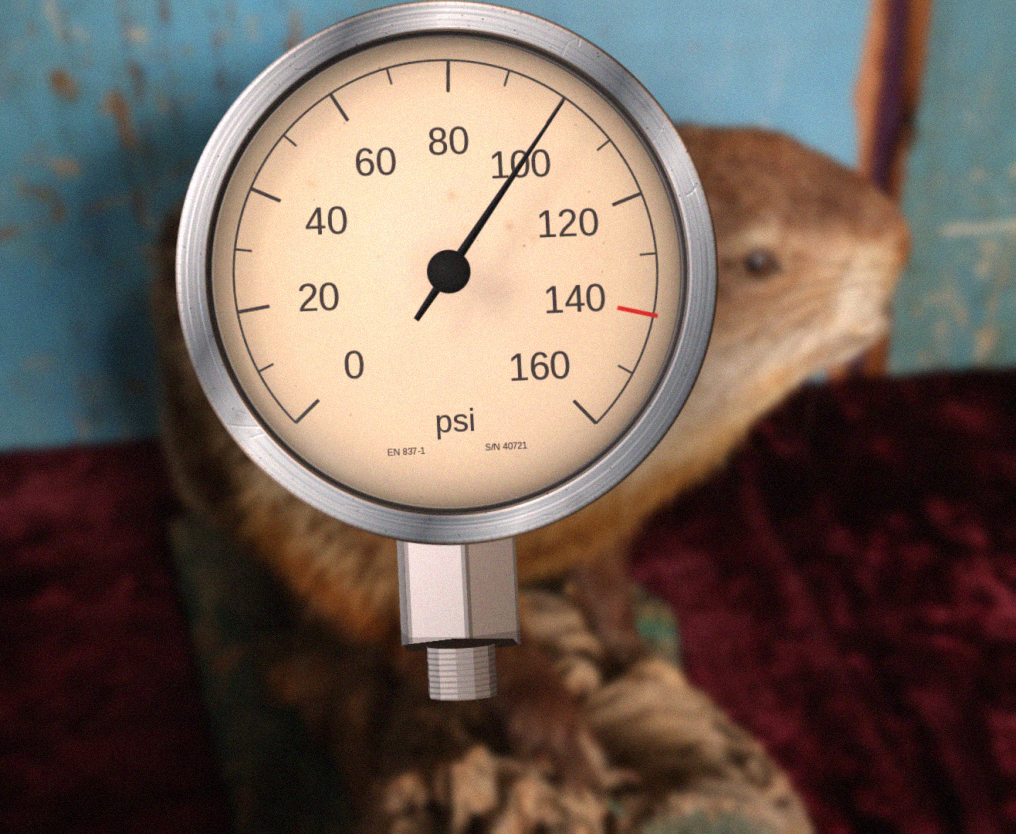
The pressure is value=100 unit=psi
